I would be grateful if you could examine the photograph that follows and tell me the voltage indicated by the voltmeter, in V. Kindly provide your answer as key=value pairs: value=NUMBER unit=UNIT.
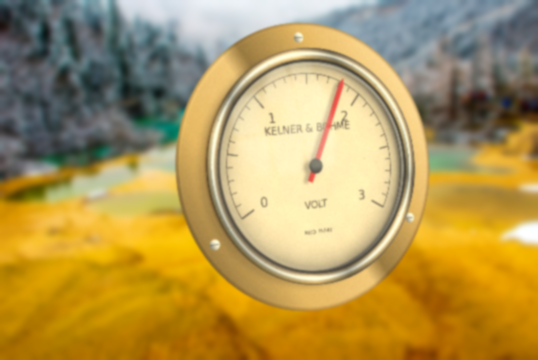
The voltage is value=1.8 unit=V
